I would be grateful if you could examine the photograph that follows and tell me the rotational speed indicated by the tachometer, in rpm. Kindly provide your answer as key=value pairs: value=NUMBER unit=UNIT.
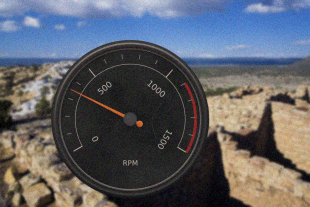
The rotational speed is value=350 unit=rpm
